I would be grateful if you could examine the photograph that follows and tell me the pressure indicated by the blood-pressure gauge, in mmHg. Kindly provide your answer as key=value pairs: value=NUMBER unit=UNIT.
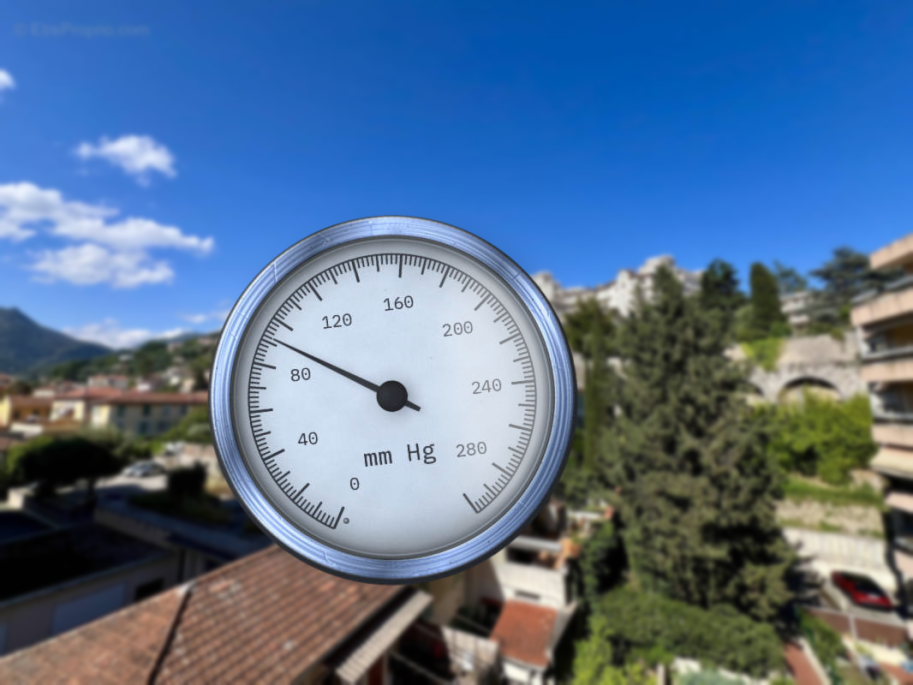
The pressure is value=92 unit=mmHg
